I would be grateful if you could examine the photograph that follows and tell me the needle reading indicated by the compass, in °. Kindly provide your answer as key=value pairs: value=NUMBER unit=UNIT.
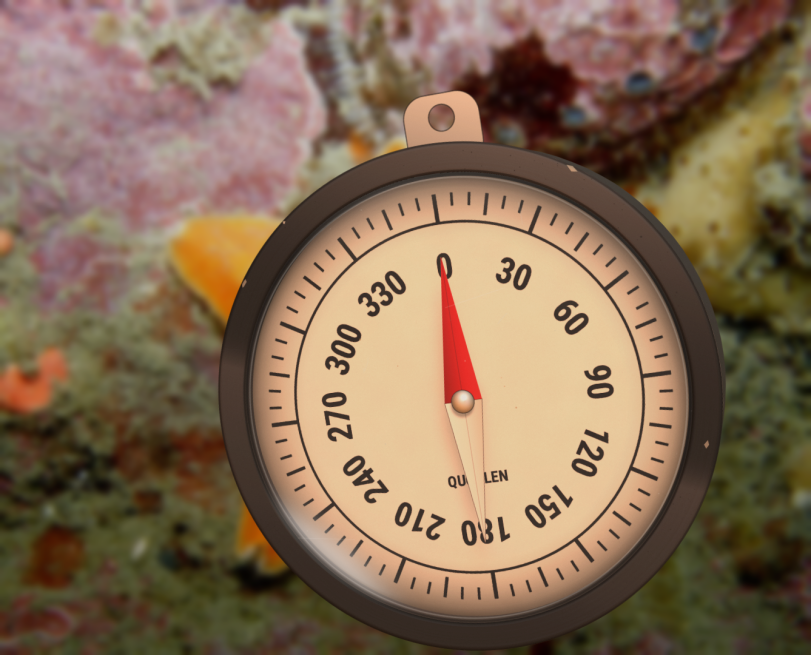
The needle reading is value=0 unit=°
